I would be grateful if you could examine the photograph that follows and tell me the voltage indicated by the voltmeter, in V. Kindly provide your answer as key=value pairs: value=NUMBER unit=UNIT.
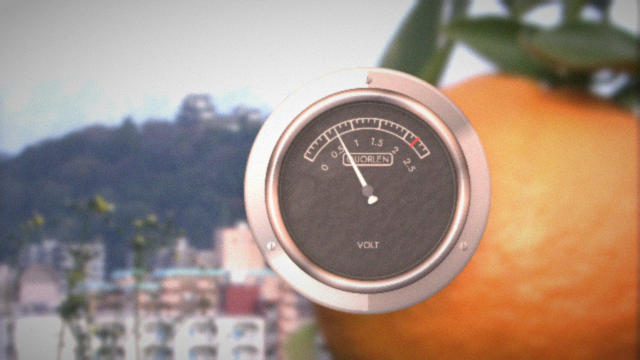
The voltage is value=0.7 unit=V
